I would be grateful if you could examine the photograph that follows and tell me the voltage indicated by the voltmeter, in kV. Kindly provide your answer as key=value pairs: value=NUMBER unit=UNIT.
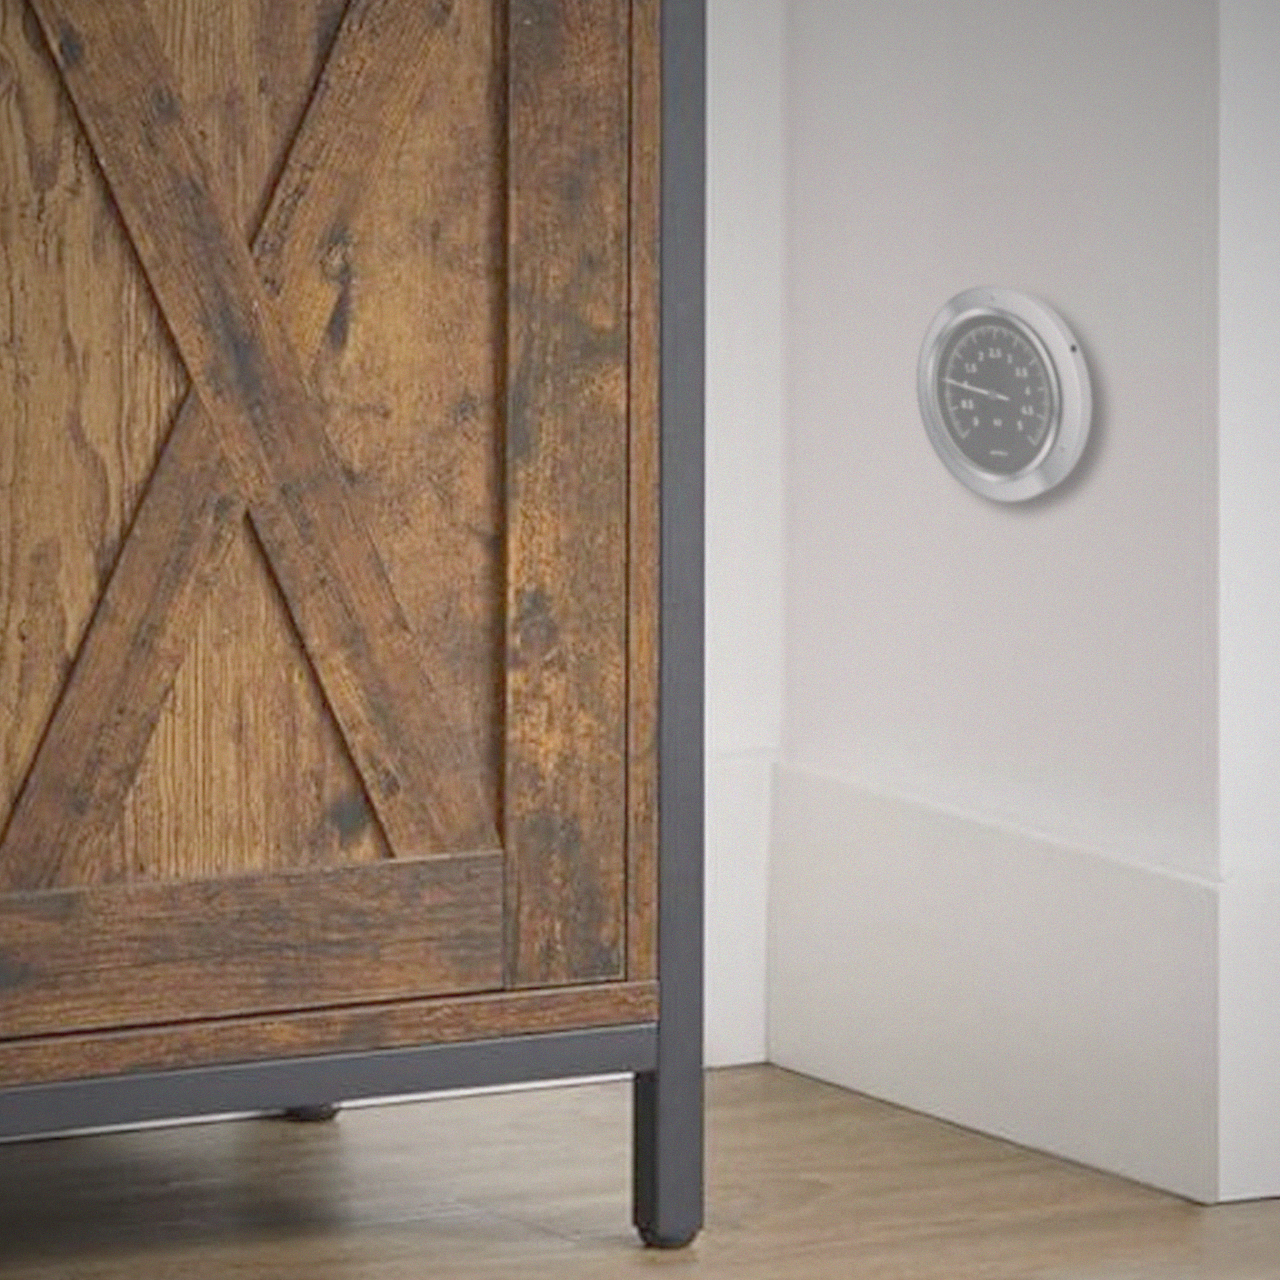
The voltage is value=1 unit=kV
